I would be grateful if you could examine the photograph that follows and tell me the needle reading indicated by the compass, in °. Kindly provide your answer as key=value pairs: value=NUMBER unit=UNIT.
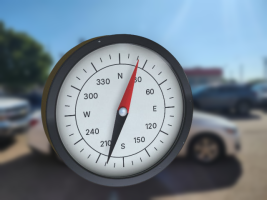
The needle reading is value=20 unit=°
